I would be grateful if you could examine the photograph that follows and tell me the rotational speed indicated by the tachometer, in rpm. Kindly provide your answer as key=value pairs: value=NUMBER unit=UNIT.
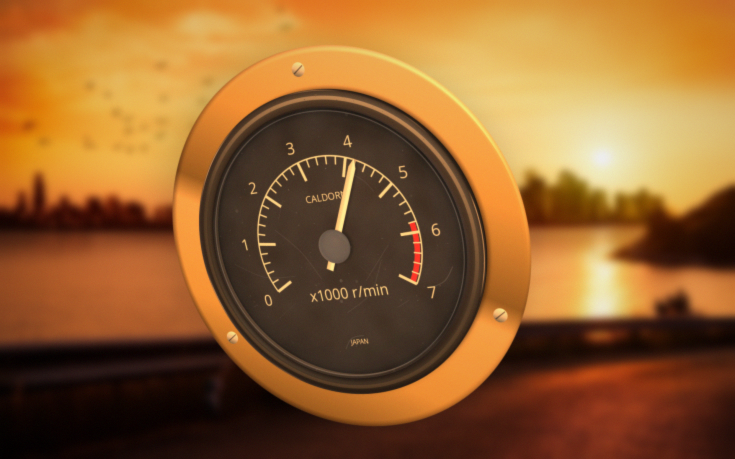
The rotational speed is value=4200 unit=rpm
